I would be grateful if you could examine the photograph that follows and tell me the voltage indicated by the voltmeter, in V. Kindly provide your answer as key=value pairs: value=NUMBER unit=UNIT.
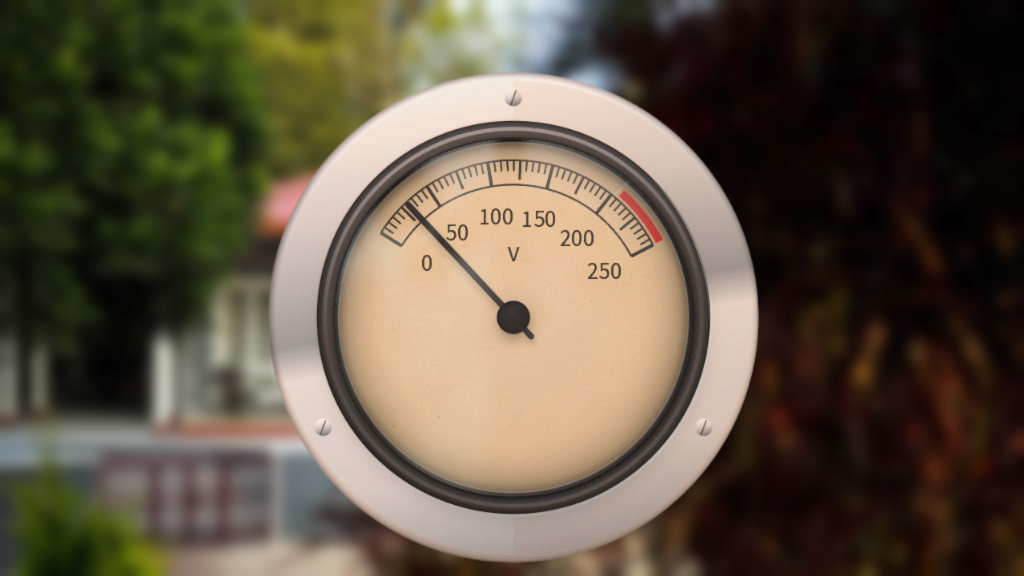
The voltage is value=30 unit=V
